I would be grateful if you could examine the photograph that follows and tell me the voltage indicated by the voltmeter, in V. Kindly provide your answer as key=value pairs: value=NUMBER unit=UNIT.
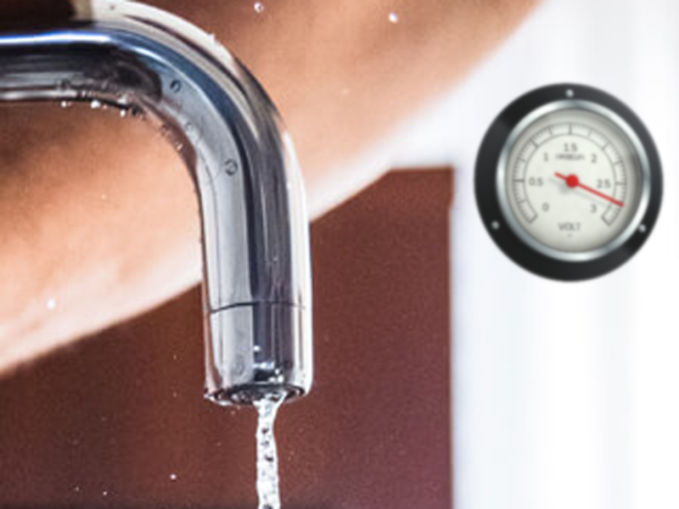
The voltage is value=2.75 unit=V
